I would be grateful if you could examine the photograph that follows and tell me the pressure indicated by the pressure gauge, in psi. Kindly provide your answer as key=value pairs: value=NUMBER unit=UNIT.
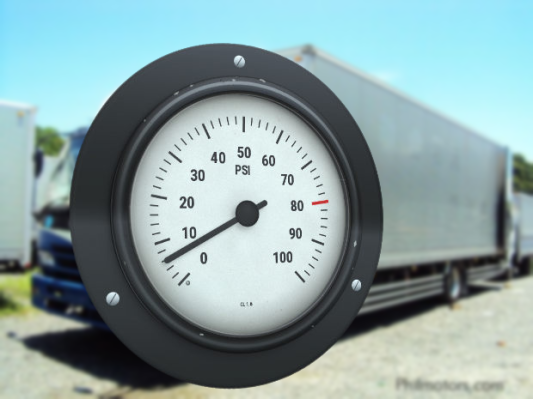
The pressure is value=6 unit=psi
